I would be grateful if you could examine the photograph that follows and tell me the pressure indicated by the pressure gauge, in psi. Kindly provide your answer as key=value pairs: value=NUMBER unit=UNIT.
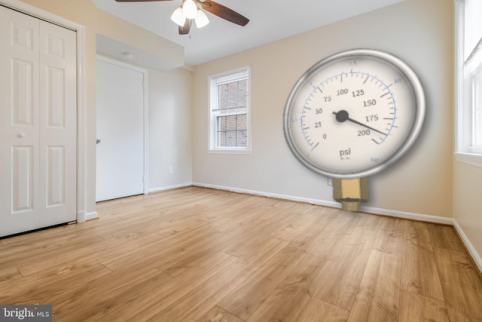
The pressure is value=190 unit=psi
